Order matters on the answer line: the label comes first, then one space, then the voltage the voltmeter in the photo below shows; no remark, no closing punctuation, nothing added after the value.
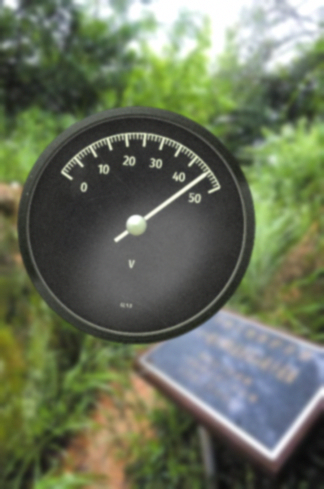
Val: 45 V
